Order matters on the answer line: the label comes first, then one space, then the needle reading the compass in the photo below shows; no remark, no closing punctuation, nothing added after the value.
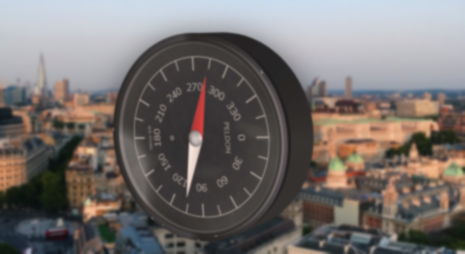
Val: 285 °
